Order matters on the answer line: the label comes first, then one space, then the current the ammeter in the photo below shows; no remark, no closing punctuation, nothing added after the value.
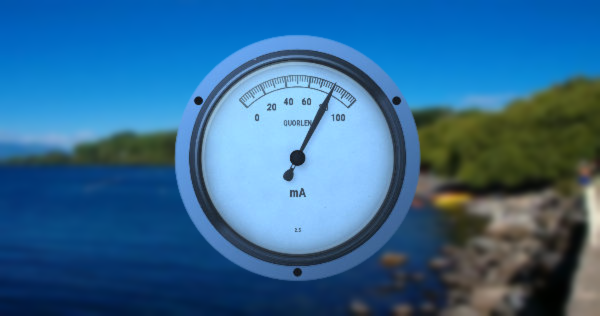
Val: 80 mA
